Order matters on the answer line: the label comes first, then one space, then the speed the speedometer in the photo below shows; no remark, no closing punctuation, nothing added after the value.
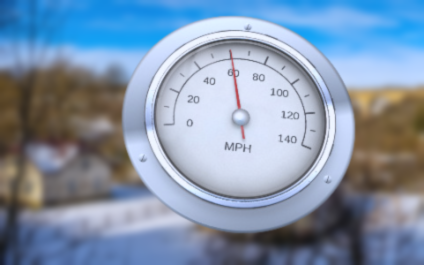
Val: 60 mph
